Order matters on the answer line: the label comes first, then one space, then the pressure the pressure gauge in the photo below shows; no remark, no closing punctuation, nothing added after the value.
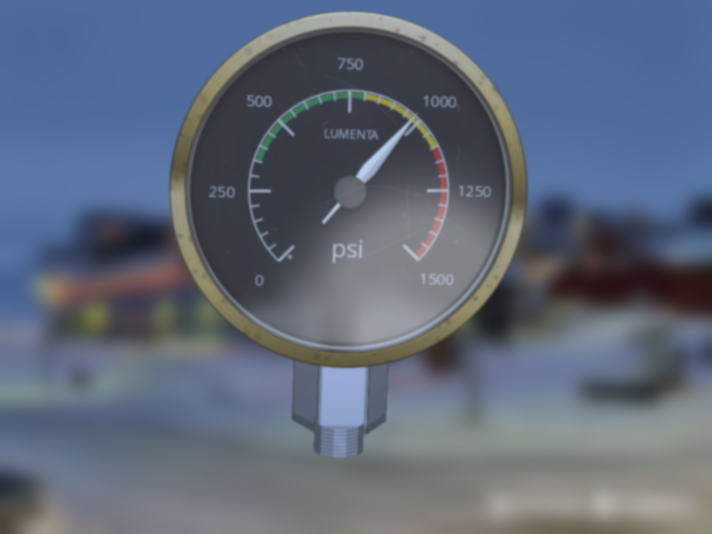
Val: 975 psi
